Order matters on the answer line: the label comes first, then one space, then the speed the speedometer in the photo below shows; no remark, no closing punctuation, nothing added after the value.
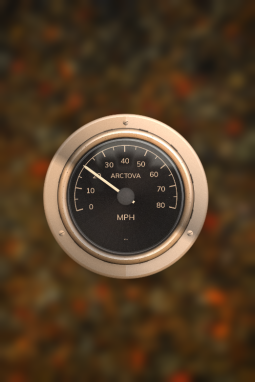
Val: 20 mph
